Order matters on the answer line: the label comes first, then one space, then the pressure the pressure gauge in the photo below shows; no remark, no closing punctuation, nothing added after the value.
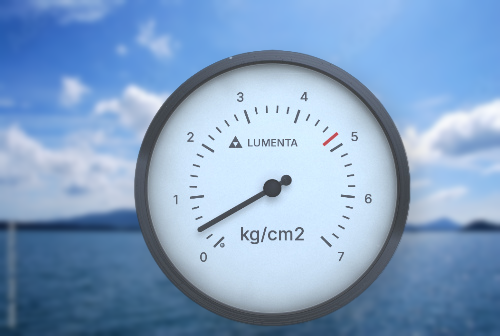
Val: 0.4 kg/cm²
